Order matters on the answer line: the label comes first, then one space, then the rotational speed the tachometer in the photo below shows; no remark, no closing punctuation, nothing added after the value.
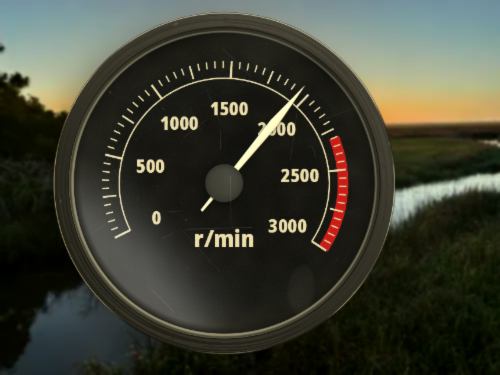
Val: 1950 rpm
